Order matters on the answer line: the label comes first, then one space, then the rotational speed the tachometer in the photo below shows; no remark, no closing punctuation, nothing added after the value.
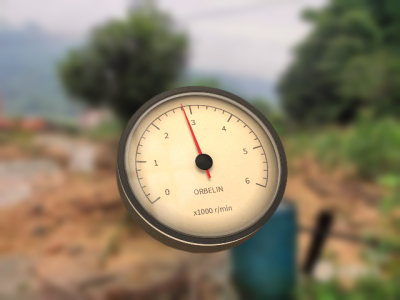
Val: 2800 rpm
